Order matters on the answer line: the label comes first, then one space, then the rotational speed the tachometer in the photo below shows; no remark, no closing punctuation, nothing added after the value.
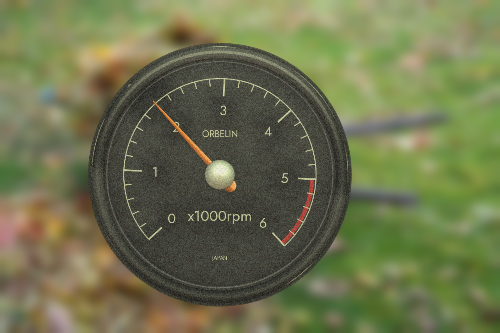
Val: 2000 rpm
